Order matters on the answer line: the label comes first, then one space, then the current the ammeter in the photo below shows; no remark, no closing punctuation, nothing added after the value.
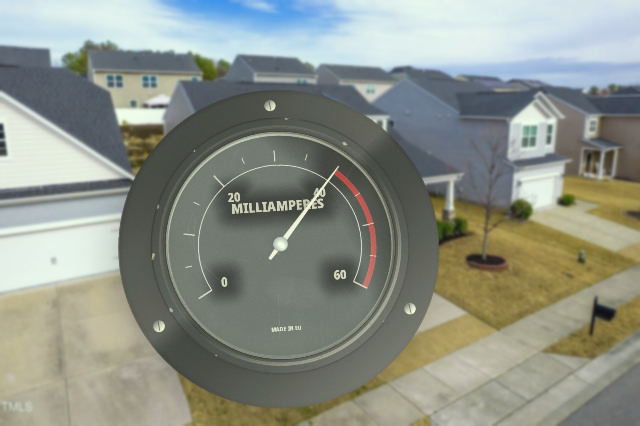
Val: 40 mA
